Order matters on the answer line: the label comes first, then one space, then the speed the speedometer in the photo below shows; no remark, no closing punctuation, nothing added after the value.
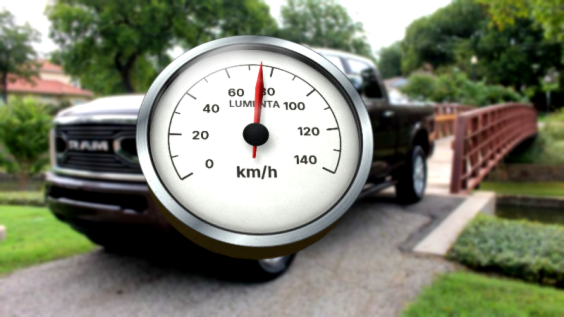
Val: 75 km/h
